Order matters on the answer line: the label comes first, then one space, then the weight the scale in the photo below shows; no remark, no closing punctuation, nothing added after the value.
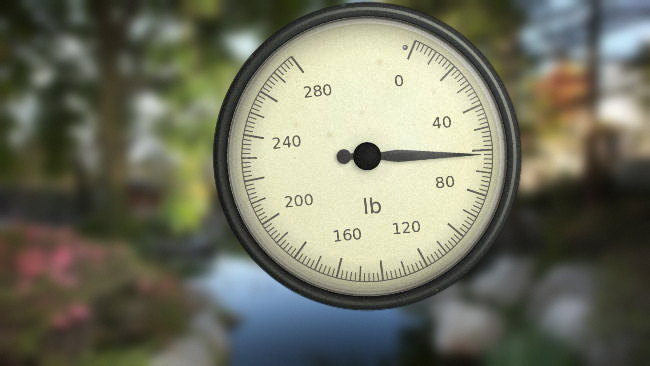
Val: 62 lb
